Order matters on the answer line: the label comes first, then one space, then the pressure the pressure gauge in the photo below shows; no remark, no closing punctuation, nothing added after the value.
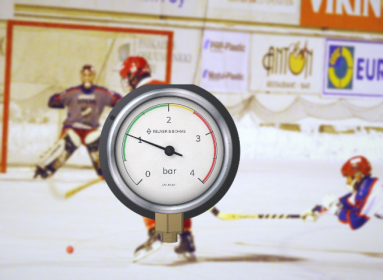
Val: 1 bar
